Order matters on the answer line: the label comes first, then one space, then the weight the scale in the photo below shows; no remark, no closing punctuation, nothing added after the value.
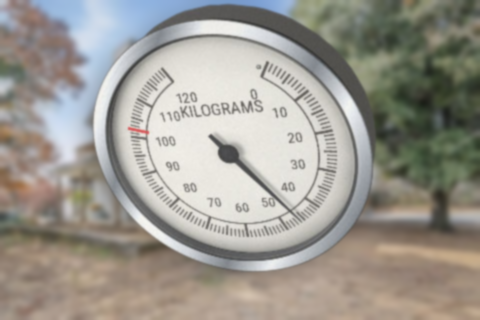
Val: 45 kg
